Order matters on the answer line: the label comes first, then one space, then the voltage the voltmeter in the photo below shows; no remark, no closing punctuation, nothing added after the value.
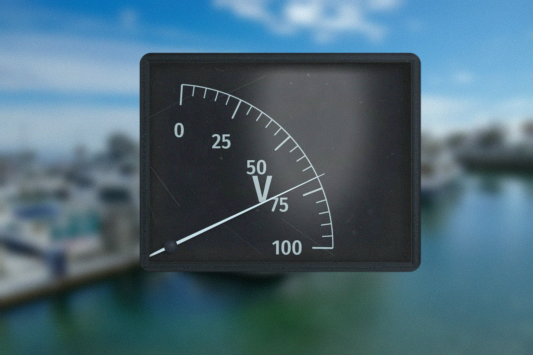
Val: 70 V
